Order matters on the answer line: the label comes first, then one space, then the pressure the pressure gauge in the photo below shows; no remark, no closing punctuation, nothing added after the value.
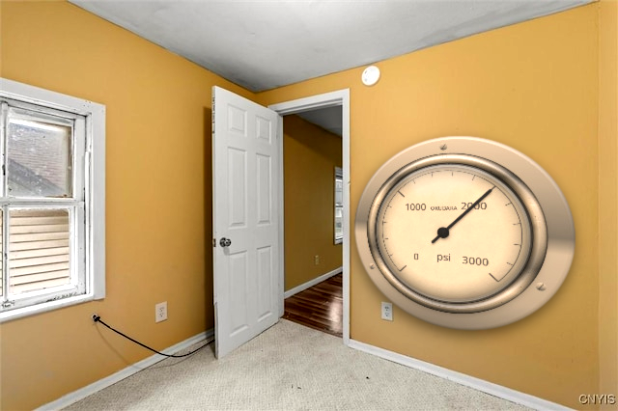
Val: 2000 psi
